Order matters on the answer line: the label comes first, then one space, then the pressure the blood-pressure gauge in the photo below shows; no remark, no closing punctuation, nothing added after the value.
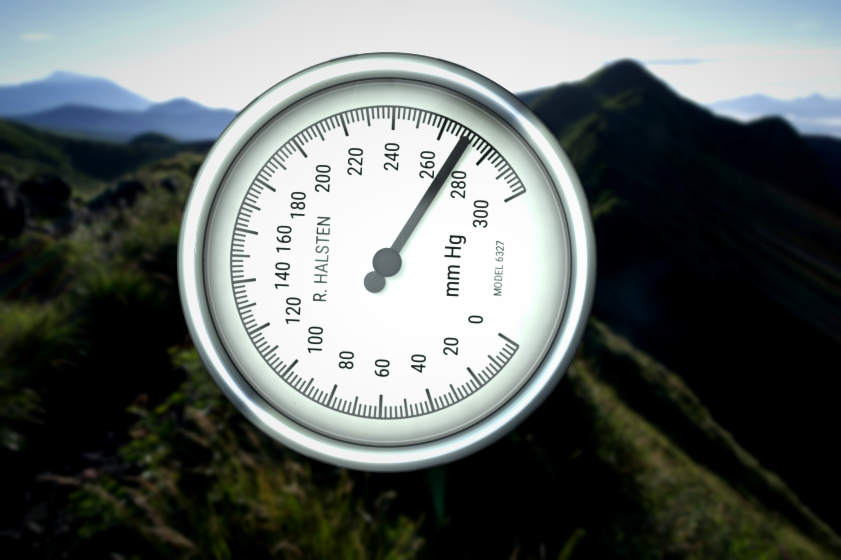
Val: 270 mmHg
